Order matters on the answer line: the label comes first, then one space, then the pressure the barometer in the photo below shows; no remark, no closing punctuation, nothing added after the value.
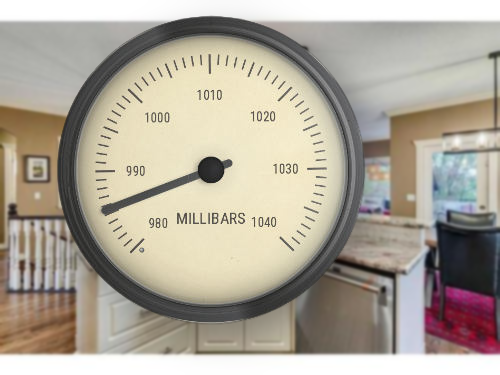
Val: 985.5 mbar
